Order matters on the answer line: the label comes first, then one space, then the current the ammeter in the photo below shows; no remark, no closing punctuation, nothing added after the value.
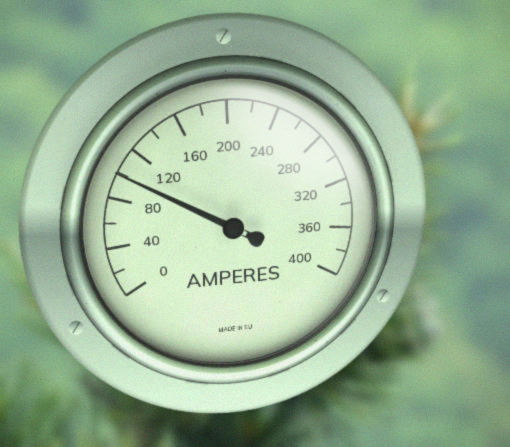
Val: 100 A
